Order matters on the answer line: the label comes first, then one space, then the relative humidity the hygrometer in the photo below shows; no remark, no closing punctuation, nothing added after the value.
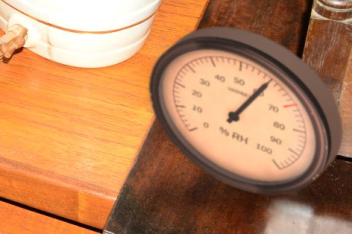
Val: 60 %
